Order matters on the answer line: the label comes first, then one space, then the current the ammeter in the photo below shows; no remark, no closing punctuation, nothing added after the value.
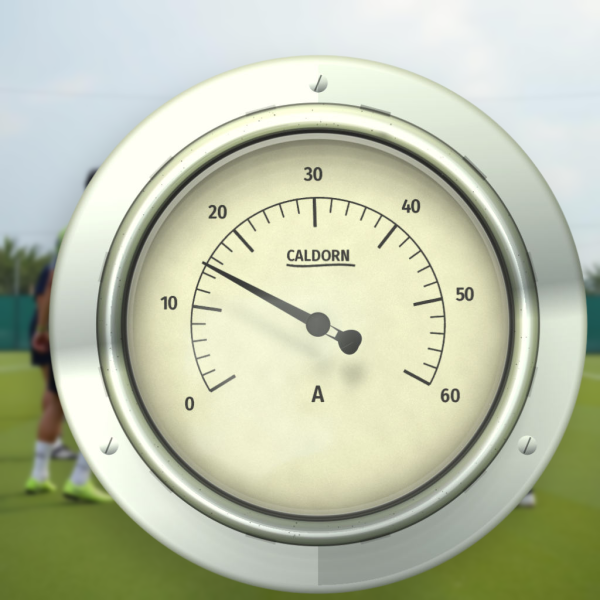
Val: 15 A
